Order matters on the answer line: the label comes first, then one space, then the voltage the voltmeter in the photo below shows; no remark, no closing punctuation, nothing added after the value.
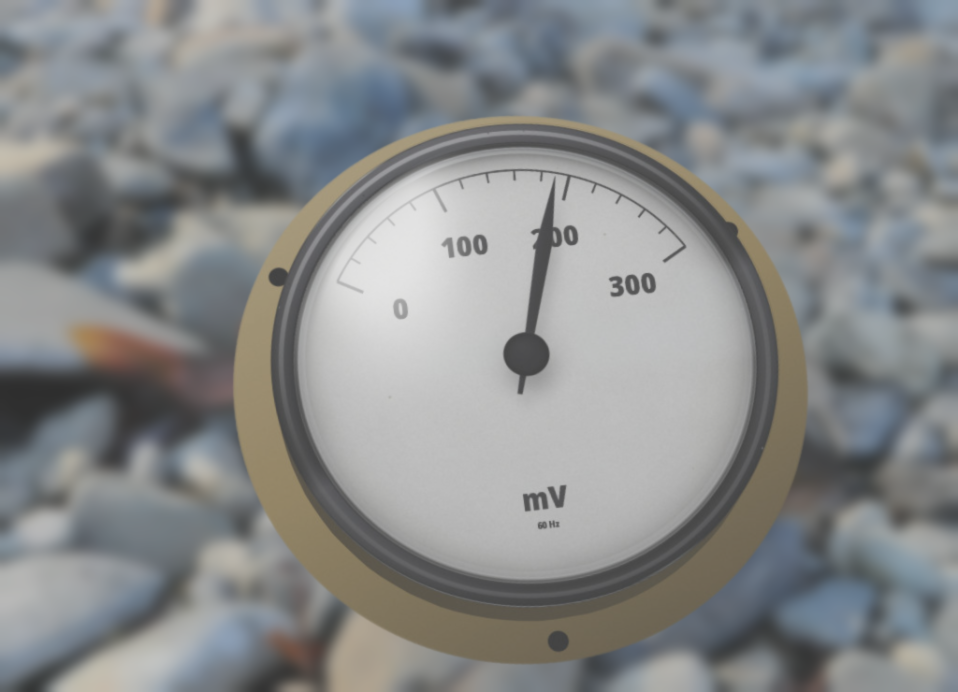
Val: 190 mV
